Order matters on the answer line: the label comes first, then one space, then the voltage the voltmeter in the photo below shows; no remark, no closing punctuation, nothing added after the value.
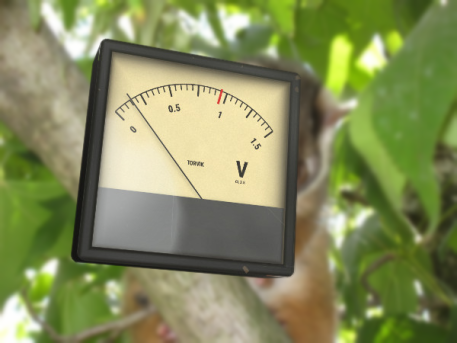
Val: 0.15 V
